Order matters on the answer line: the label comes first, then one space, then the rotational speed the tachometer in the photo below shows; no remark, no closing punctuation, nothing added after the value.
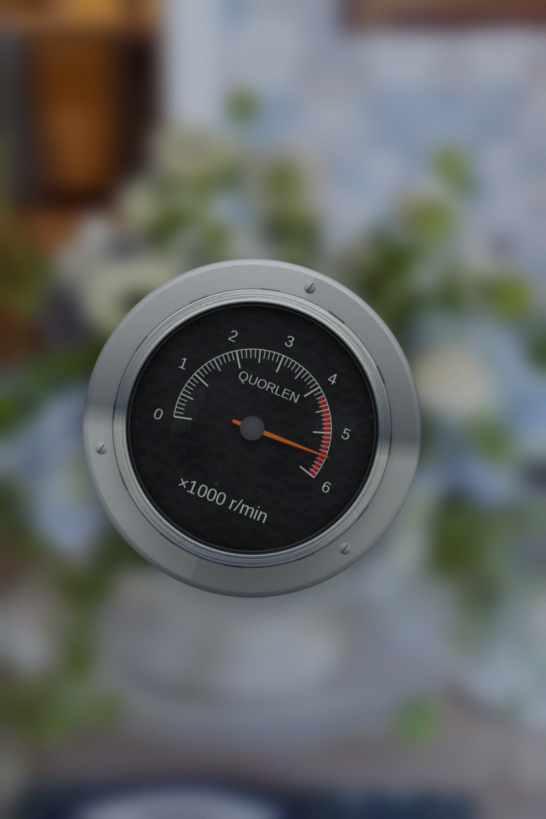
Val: 5500 rpm
